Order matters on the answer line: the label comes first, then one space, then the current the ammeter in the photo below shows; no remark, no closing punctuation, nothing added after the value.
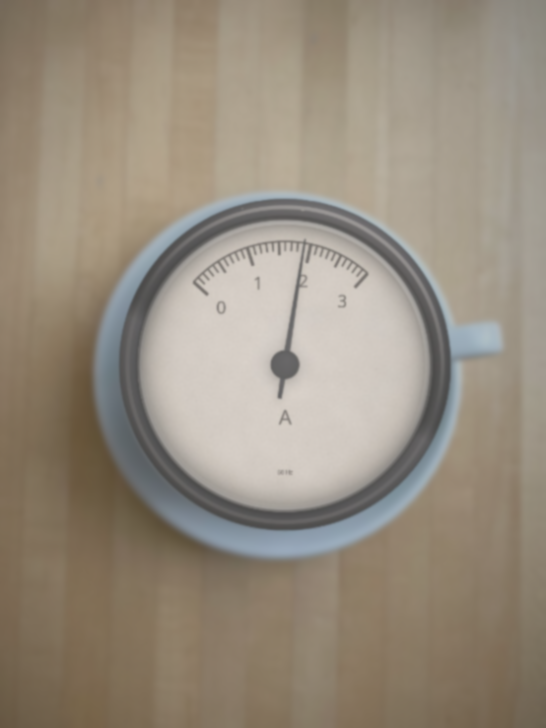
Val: 1.9 A
